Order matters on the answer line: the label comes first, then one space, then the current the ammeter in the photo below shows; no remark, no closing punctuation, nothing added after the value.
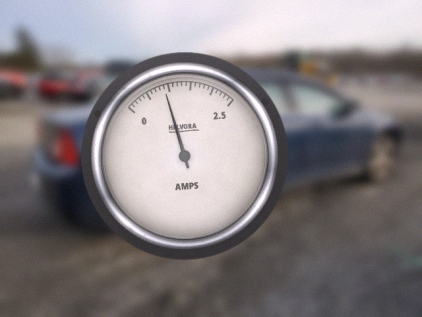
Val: 0.9 A
